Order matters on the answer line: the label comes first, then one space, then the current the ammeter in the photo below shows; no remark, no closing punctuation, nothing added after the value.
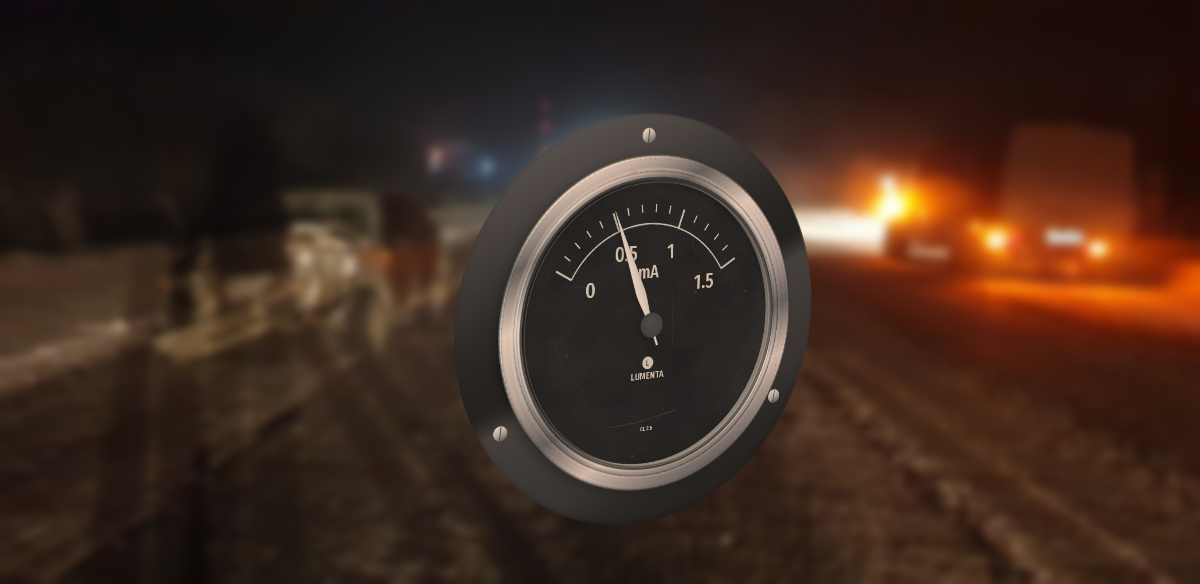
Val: 0.5 mA
